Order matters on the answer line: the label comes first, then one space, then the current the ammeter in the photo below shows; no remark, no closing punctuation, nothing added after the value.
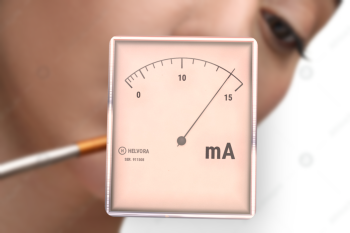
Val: 14 mA
